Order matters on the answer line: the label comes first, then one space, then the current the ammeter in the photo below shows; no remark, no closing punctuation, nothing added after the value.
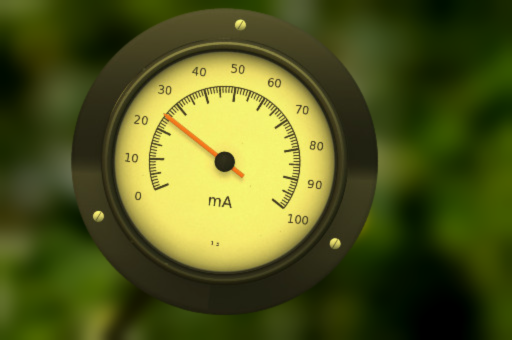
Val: 25 mA
